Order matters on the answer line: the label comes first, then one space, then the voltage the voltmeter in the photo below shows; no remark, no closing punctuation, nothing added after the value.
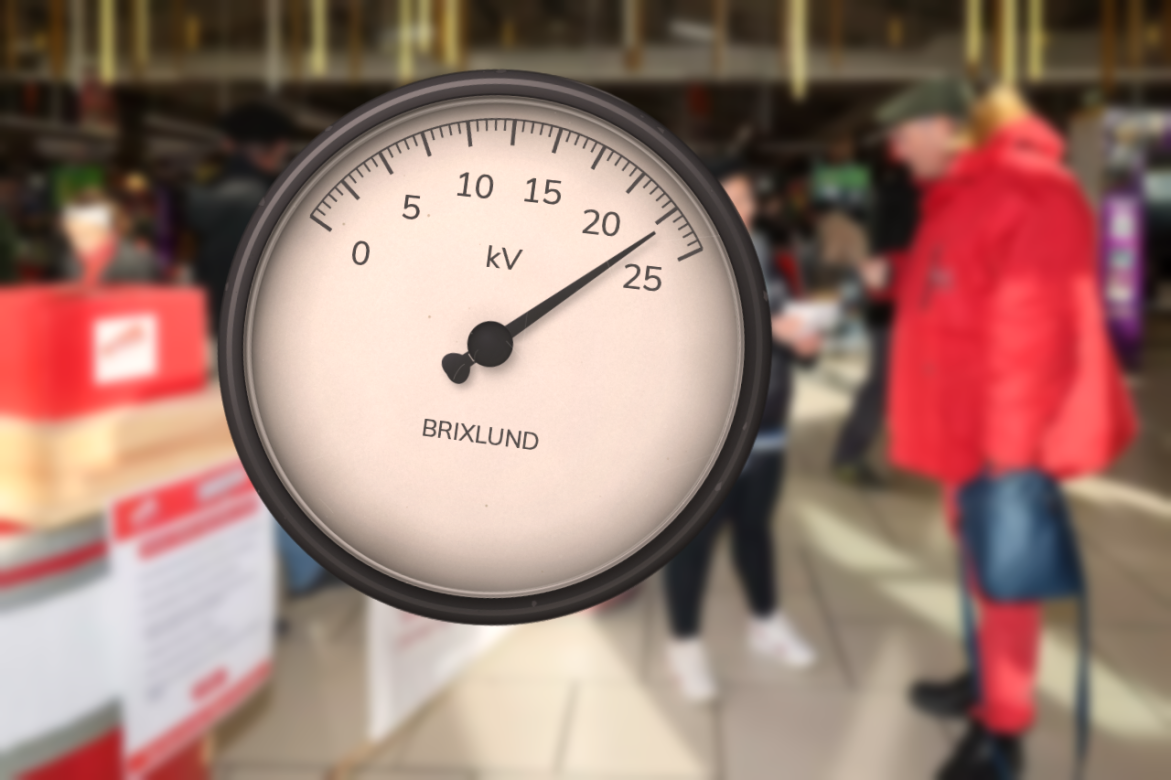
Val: 23 kV
